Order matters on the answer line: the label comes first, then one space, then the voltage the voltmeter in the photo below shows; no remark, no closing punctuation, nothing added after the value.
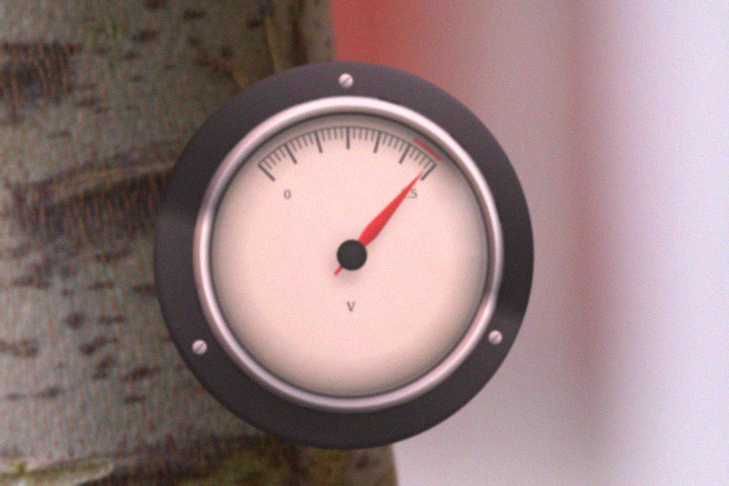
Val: 1.45 V
